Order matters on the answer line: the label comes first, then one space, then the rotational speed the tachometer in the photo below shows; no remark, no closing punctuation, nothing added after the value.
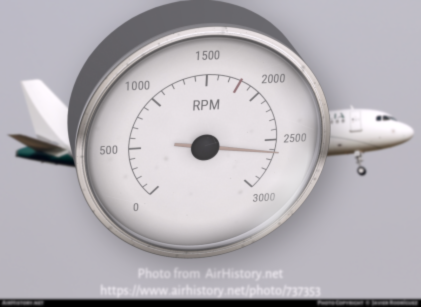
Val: 2600 rpm
